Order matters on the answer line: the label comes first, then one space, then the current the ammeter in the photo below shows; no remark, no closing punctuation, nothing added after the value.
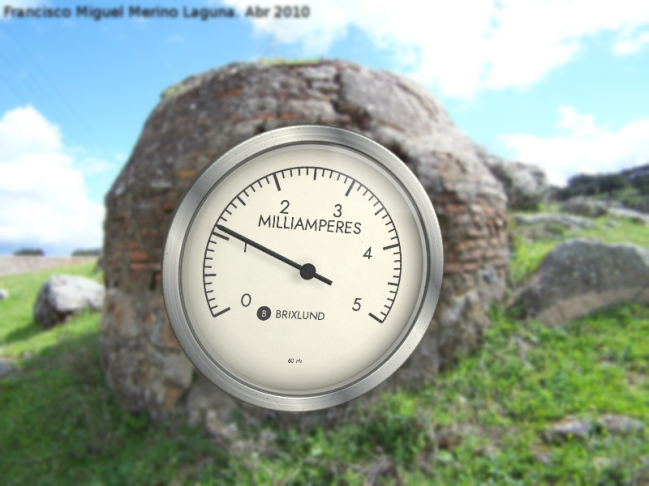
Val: 1.1 mA
